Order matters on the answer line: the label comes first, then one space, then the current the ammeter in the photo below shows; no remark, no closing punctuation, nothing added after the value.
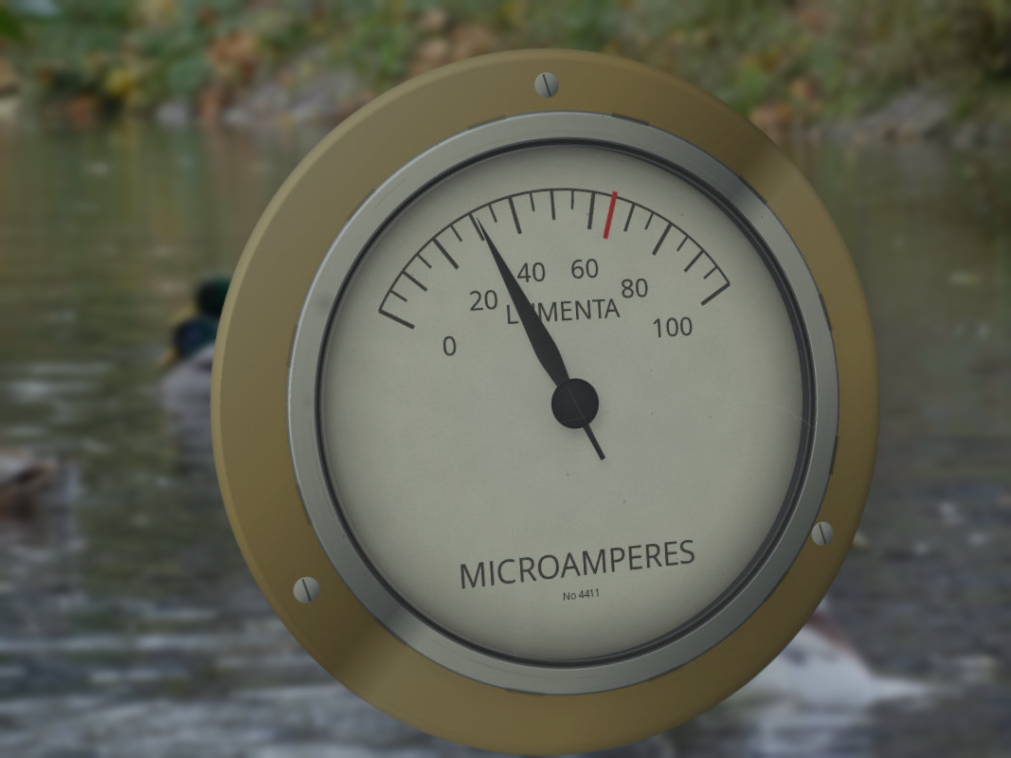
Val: 30 µA
